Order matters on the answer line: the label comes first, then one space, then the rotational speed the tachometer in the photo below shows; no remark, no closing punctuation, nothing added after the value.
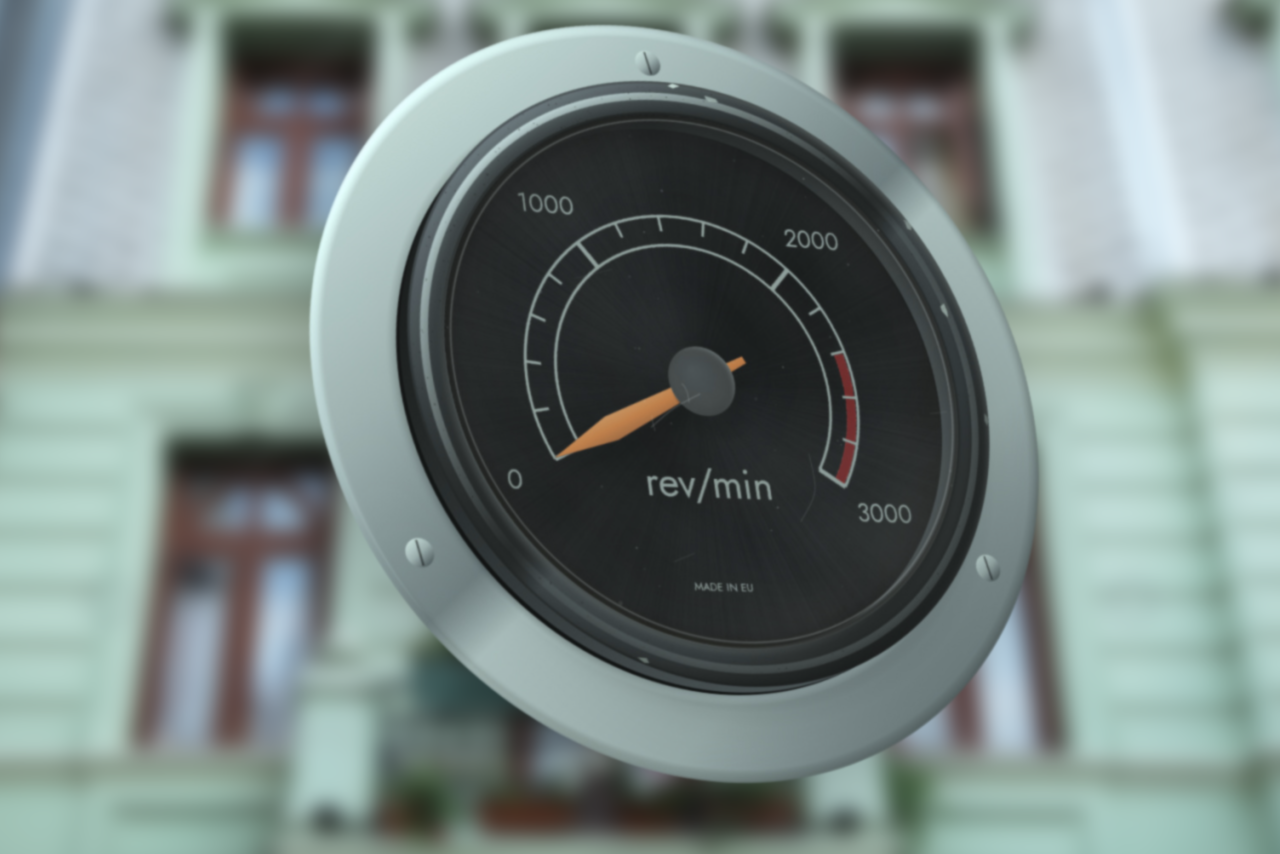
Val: 0 rpm
